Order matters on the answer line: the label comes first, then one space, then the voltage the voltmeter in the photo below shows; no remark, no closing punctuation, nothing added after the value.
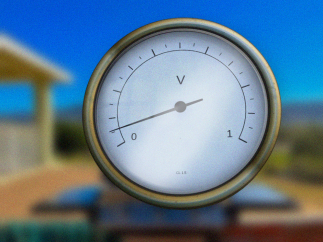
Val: 0.05 V
